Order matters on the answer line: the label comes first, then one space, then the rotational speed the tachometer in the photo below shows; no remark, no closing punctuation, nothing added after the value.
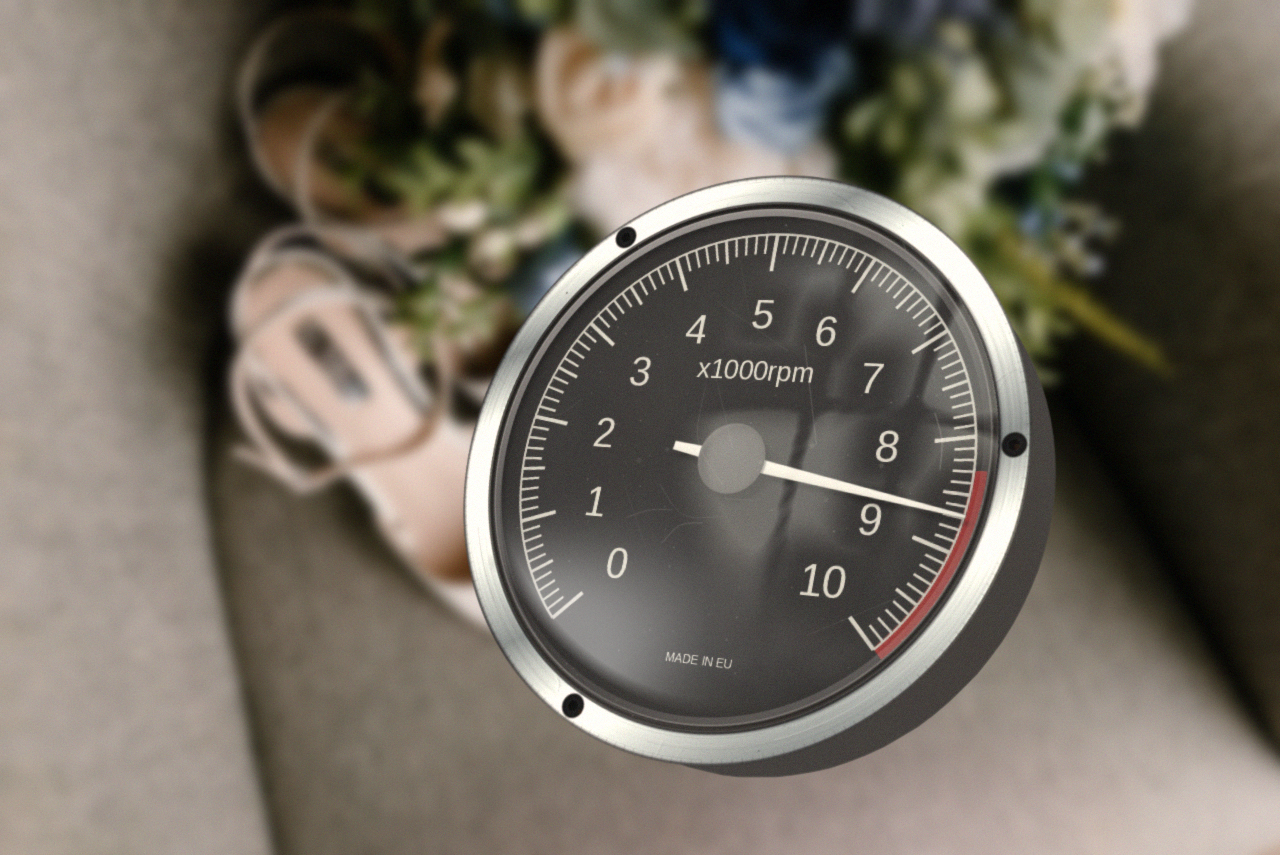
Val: 8700 rpm
